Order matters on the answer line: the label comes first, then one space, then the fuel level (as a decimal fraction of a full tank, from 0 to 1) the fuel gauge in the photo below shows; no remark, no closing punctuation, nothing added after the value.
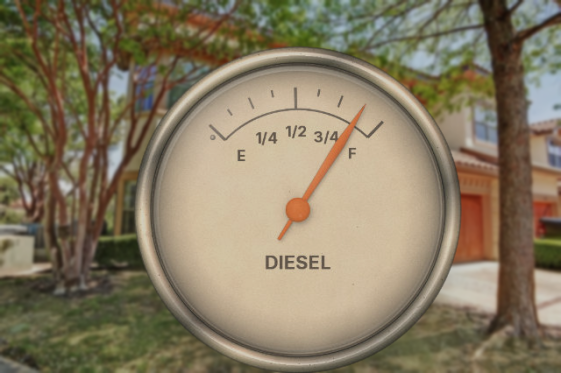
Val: 0.875
